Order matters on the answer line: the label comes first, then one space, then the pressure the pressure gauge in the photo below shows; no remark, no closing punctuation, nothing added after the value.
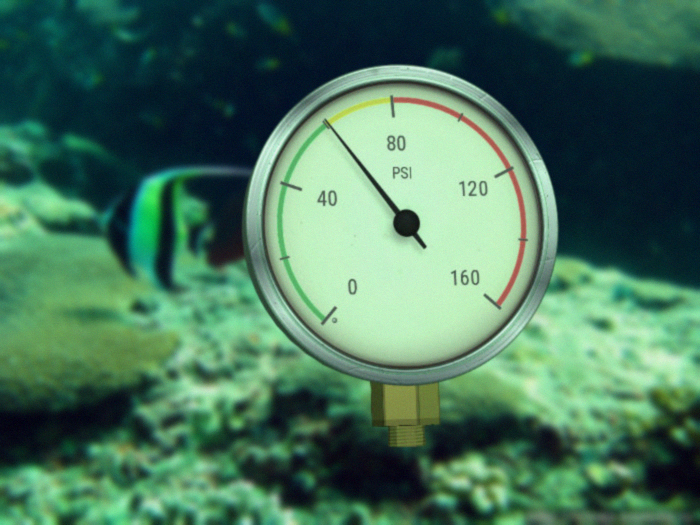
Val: 60 psi
